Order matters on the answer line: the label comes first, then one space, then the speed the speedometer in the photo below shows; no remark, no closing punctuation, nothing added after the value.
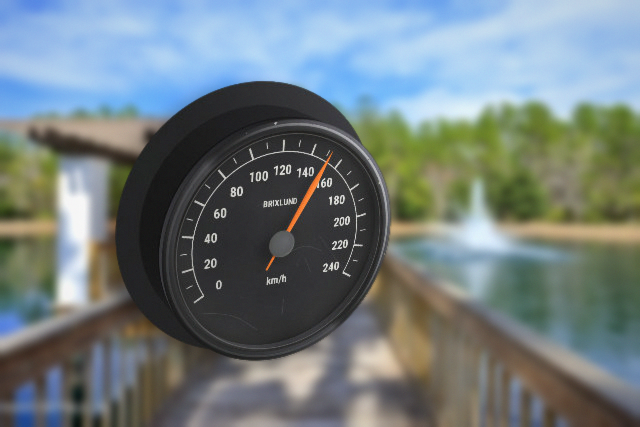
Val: 150 km/h
